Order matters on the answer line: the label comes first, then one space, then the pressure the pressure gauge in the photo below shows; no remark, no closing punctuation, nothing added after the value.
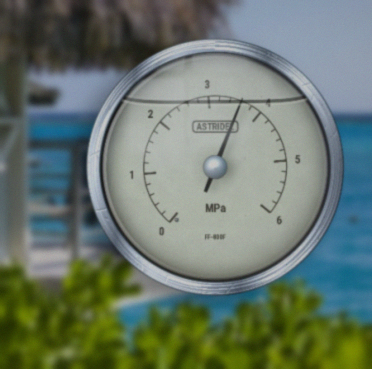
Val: 3.6 MPa
